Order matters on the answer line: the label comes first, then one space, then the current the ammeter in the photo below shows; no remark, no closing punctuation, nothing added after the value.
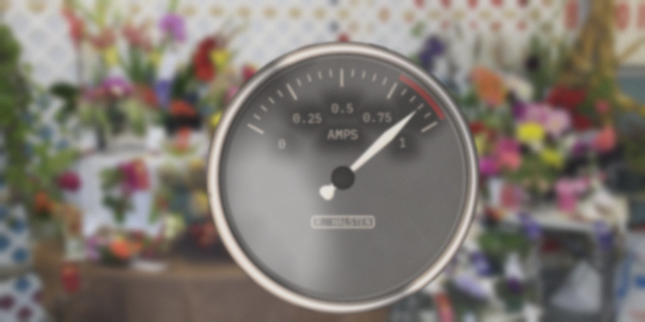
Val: 0.9 A
